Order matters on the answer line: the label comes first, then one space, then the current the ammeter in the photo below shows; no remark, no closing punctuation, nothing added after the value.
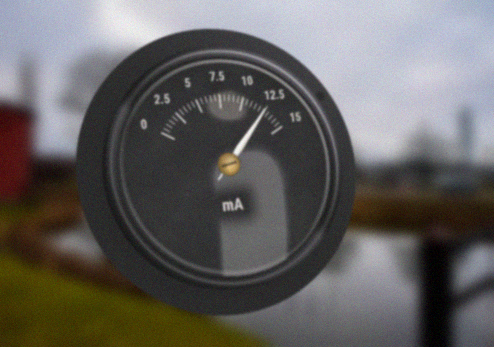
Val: 12.5 mA
